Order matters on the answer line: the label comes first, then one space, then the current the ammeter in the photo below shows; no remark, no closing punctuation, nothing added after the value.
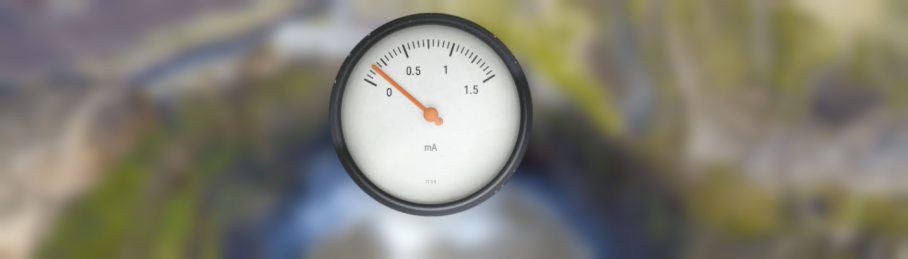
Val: 0.15 mA
